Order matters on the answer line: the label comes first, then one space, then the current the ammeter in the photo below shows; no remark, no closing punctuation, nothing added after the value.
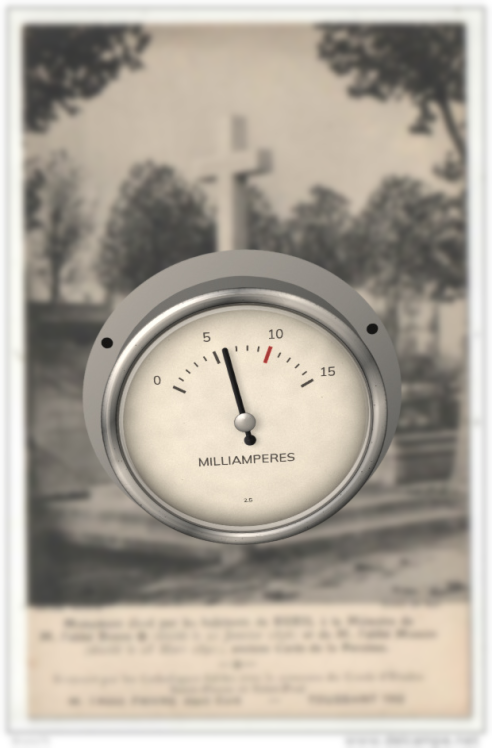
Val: 6 mA
